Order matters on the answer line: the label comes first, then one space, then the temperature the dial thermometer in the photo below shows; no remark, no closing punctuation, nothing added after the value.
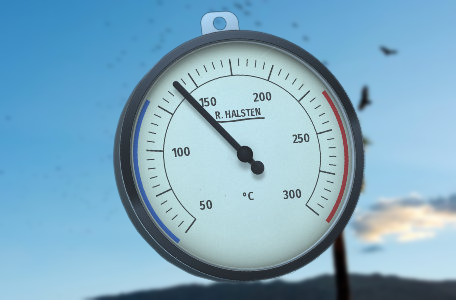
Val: 140 °C
